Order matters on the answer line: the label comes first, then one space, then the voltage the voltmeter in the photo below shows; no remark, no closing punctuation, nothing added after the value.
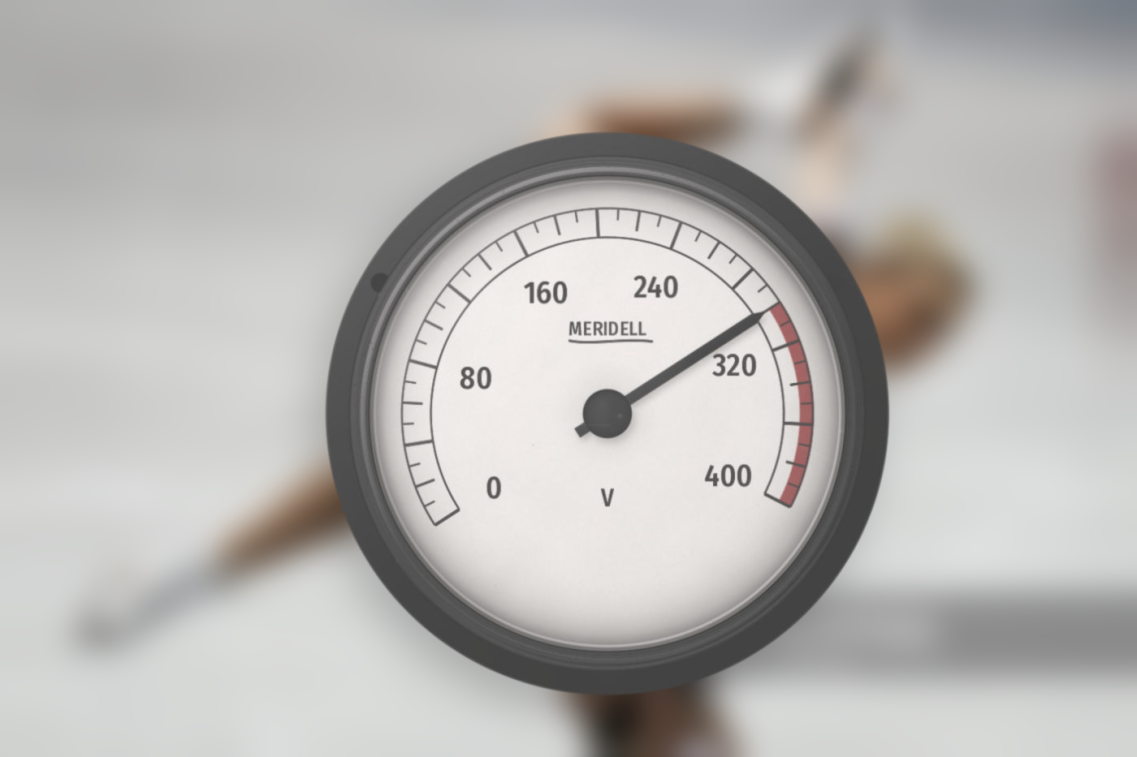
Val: 300 V
